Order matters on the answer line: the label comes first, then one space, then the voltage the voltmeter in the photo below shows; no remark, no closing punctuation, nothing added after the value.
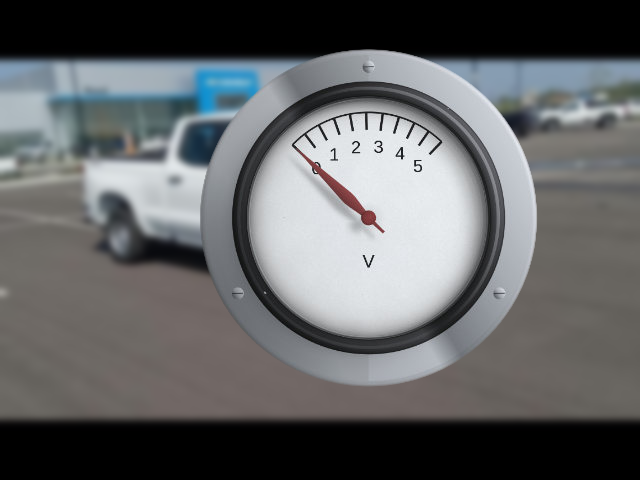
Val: 0 V
